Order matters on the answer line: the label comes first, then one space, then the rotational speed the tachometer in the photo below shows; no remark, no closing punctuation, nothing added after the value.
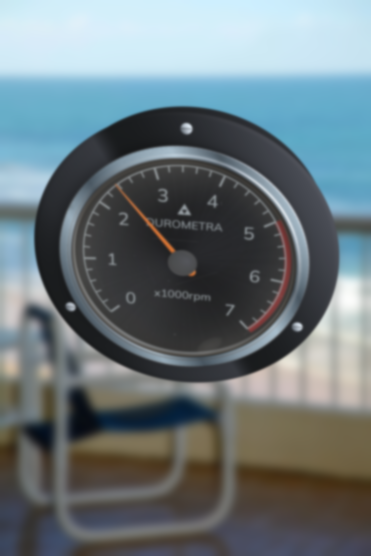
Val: 2400 rpm
